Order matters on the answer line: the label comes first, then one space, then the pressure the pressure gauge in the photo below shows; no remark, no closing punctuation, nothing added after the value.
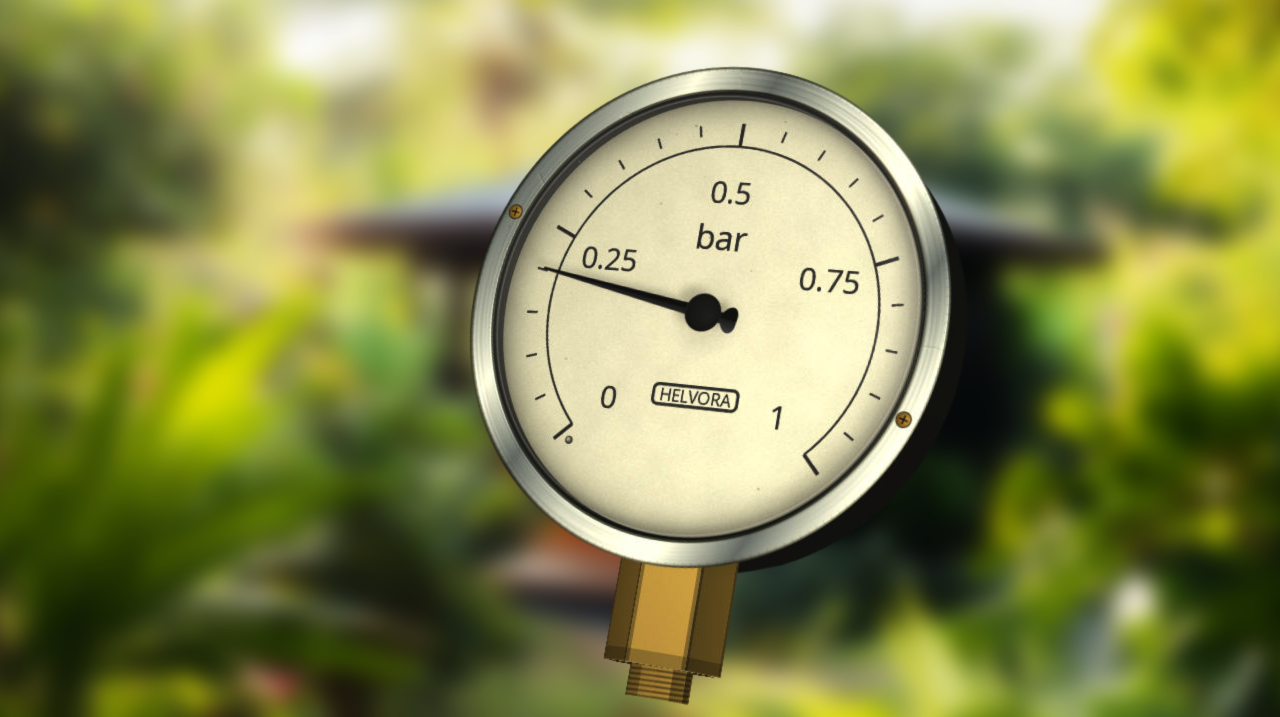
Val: 0.2 bar
